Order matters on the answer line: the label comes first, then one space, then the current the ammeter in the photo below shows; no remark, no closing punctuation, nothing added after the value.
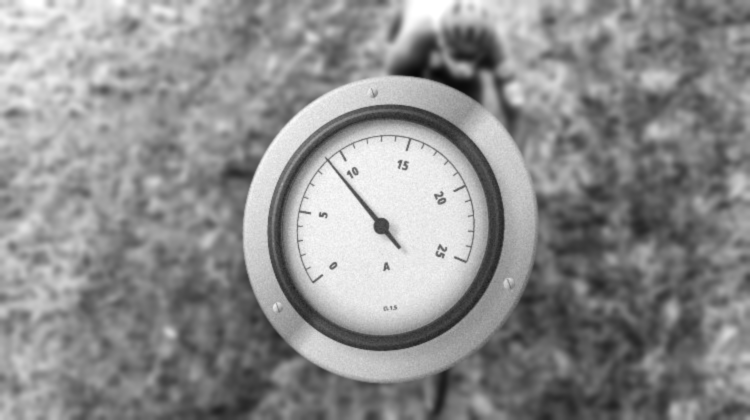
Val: 9 A
